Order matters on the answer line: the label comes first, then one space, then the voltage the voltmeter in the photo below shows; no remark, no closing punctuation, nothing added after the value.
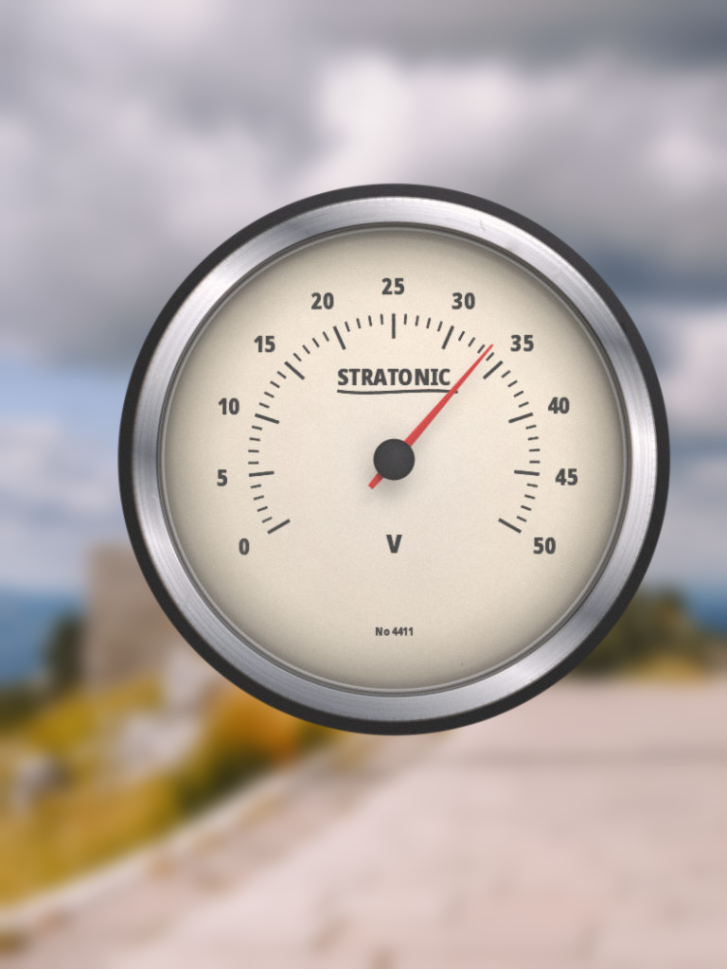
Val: 33.5 V
